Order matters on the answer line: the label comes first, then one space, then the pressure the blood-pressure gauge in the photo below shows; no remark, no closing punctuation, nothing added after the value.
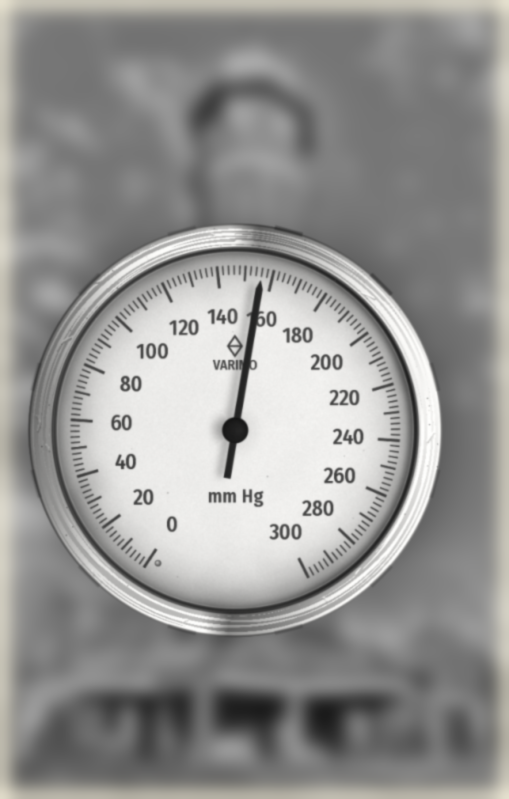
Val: 156 mmHg
